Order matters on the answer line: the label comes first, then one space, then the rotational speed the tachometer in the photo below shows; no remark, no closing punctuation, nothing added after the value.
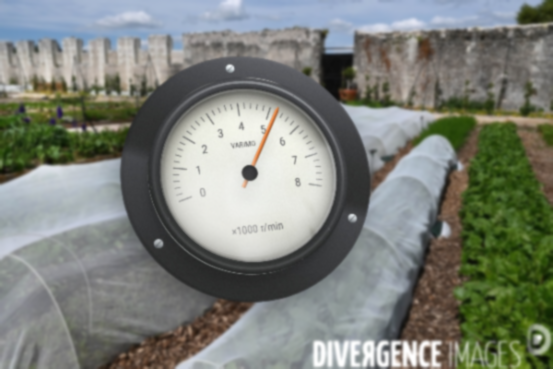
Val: 5200 rpm
